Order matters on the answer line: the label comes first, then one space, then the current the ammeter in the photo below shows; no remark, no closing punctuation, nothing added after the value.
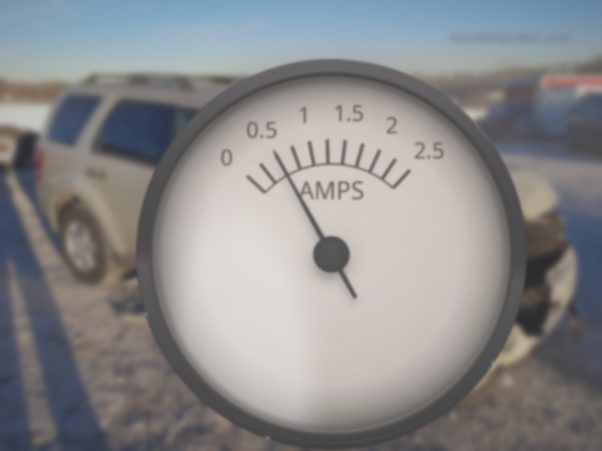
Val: 0.5 A
